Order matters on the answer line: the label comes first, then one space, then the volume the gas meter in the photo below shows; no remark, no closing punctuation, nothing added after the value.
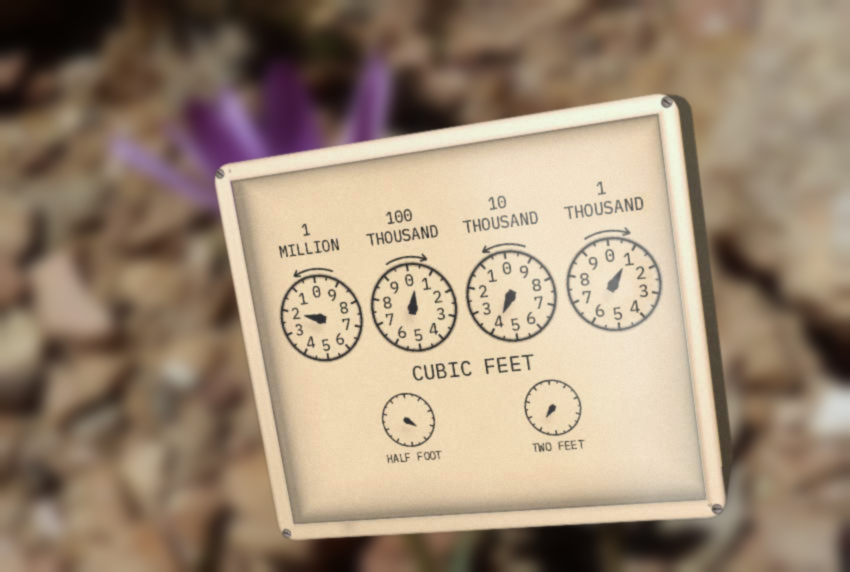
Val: 204100 ft³
